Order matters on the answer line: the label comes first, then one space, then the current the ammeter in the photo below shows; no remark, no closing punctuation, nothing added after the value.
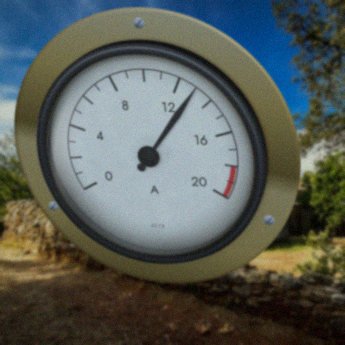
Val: 13 A
